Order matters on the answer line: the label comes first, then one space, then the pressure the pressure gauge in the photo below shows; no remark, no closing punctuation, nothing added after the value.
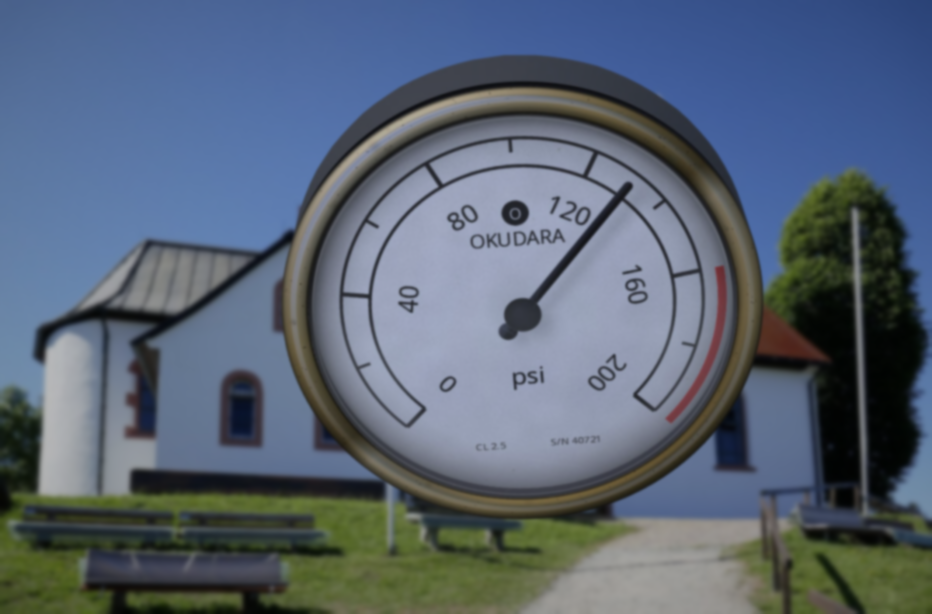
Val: 130 psi
